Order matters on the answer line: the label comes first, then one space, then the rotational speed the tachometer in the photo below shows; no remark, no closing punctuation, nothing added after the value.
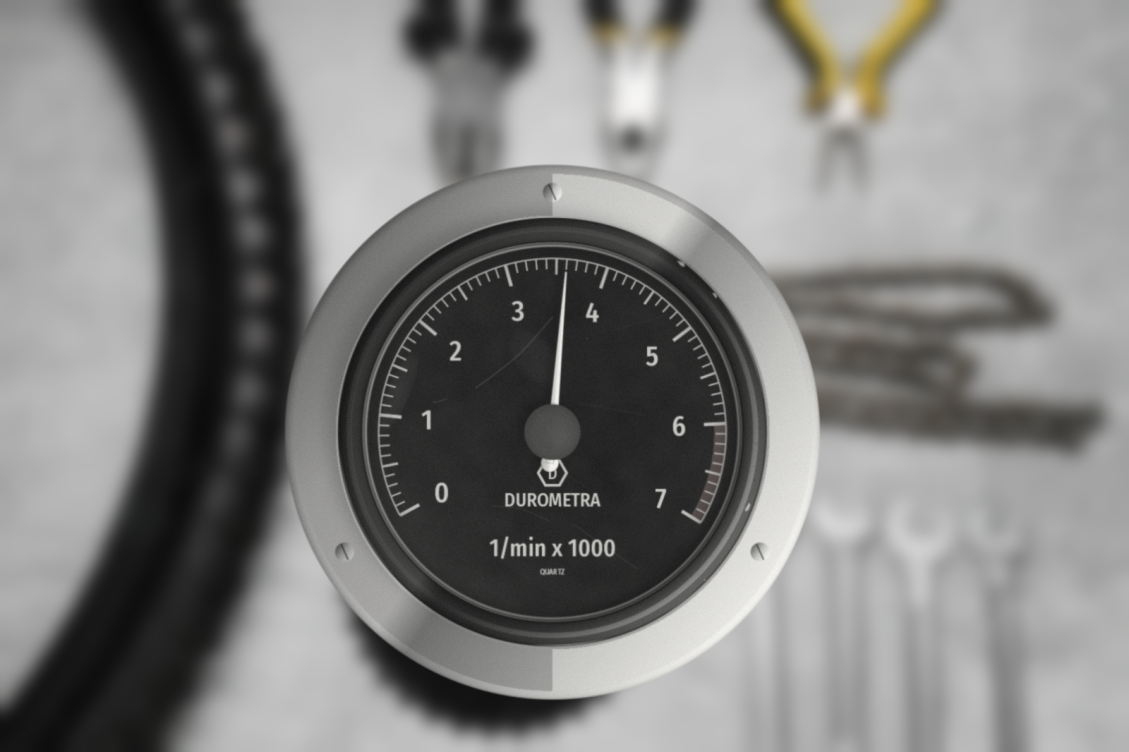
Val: 3600 rpm
